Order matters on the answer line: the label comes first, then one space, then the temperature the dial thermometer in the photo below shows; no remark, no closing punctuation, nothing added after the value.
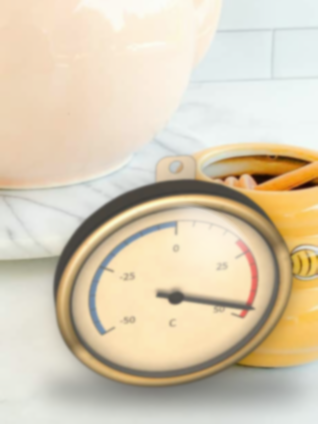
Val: 45 °C
